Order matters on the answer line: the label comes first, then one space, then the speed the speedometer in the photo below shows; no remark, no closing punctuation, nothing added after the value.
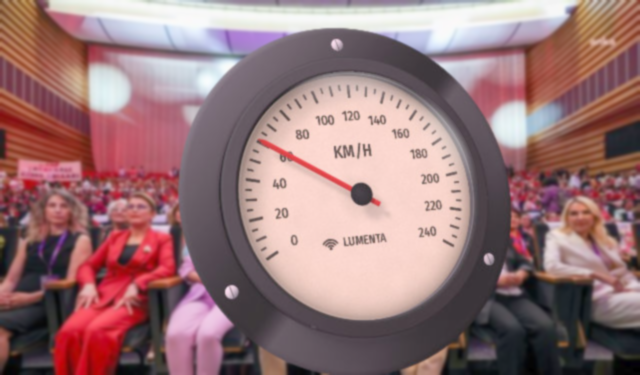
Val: 60 km/h
